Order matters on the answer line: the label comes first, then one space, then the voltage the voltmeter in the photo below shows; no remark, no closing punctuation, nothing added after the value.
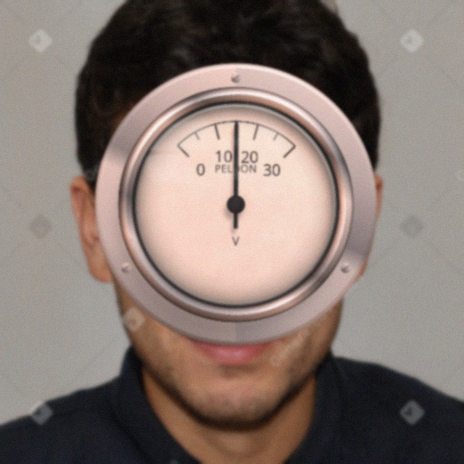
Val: 15 V
